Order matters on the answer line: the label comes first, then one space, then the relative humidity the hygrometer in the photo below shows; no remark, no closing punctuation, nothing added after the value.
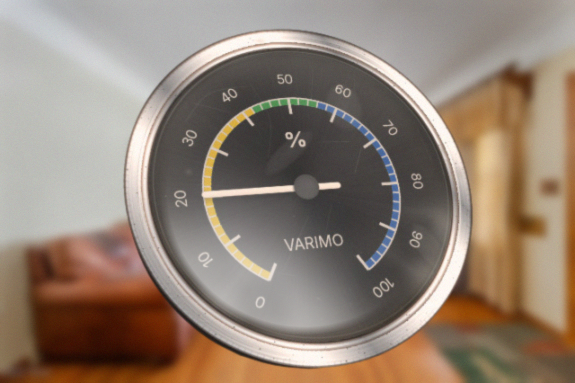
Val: 20 %
